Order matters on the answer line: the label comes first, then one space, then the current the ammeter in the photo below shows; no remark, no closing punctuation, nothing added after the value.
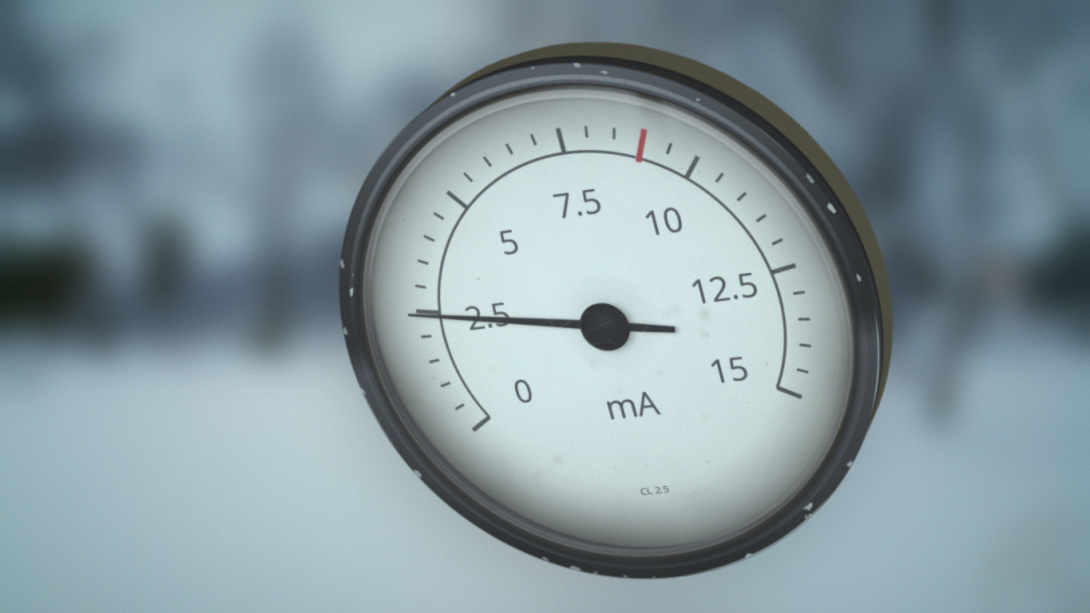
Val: 2.5 mA
